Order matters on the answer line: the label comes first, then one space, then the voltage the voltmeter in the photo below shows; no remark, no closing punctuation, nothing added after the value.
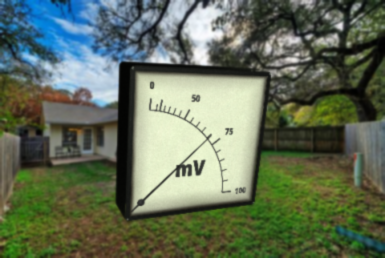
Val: 70 mV
